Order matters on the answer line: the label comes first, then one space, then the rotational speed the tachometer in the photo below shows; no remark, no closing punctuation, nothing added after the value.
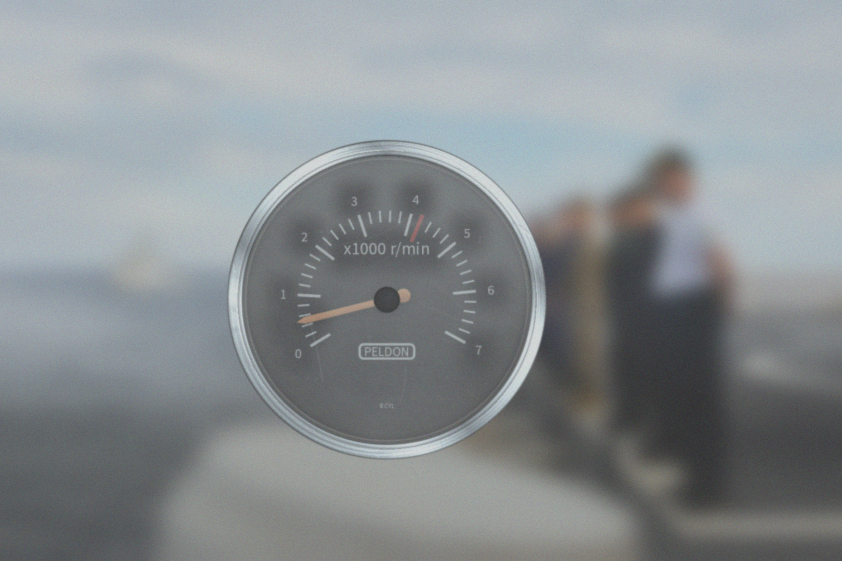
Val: 500 rpm
